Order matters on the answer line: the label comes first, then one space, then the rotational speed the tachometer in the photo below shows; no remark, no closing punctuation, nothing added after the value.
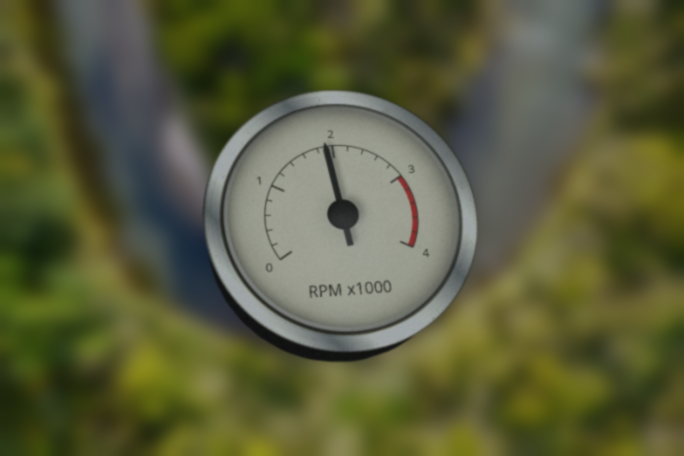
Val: 1900 rpm
